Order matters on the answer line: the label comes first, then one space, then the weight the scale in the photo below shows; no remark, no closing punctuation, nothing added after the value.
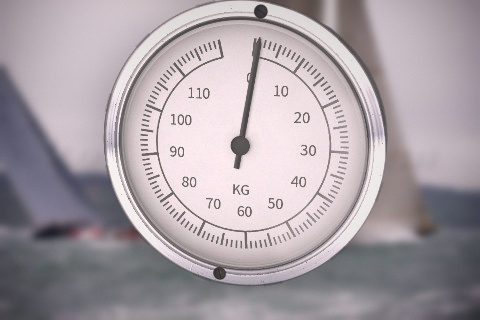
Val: 1 kg
